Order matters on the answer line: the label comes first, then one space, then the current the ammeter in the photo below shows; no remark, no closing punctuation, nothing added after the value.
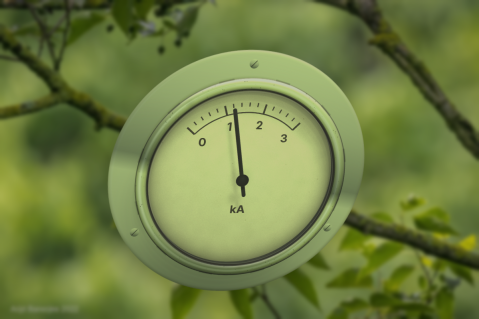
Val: 1.2 kA
